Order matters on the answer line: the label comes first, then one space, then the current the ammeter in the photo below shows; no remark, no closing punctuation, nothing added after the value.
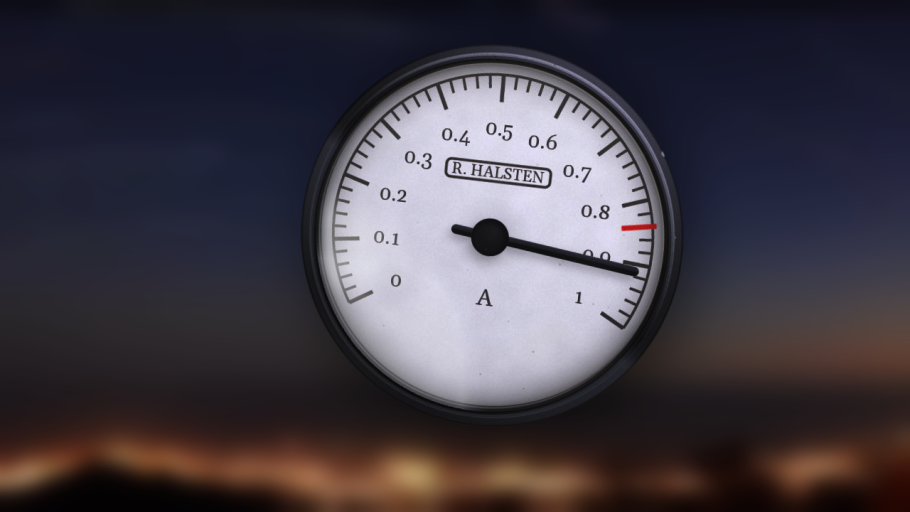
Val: 0.91 A
